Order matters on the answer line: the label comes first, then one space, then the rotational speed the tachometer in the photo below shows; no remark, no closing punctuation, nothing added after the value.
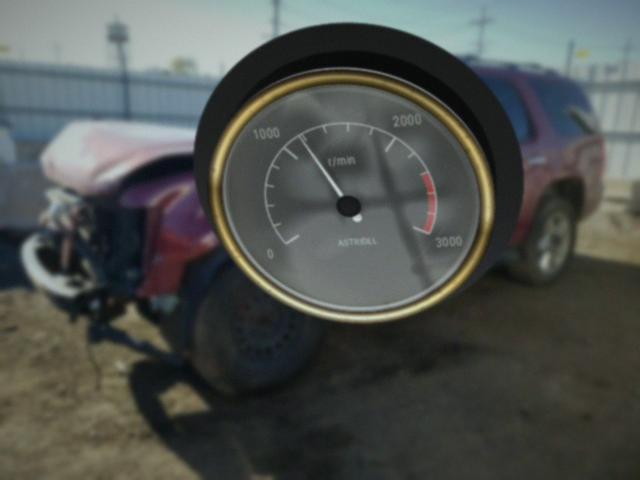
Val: 1200 rpm
